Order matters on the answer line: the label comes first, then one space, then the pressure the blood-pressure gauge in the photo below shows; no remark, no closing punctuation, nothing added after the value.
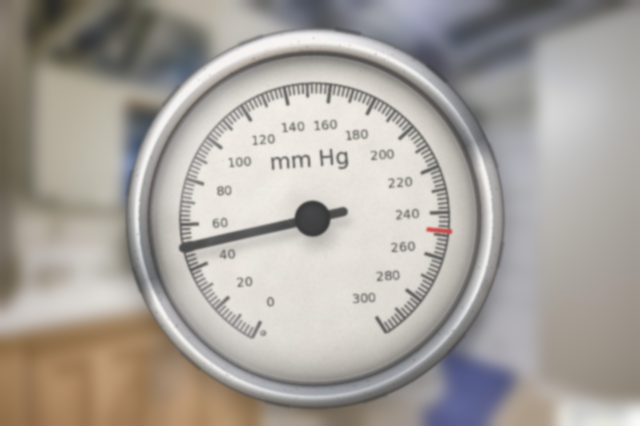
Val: 50 mmHg
